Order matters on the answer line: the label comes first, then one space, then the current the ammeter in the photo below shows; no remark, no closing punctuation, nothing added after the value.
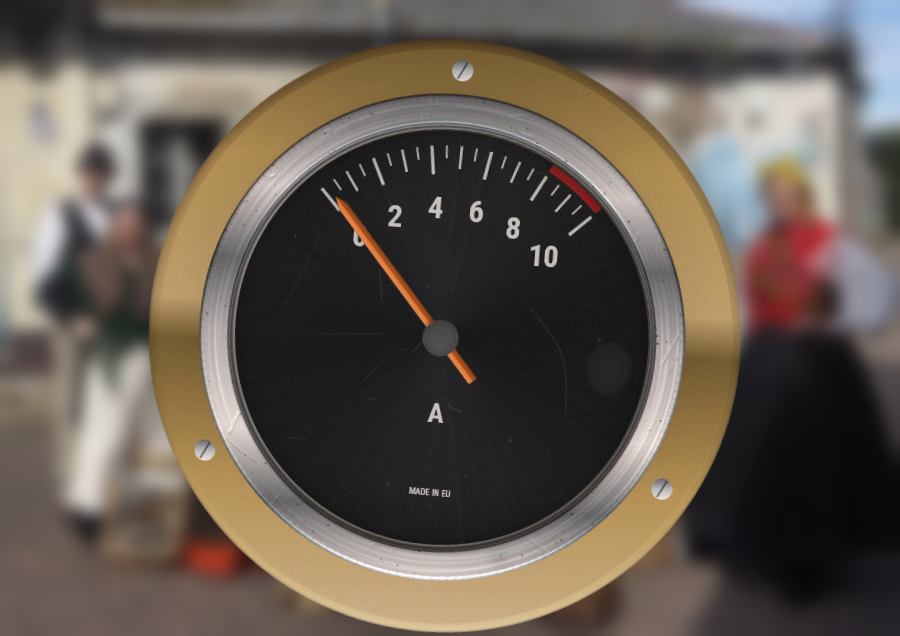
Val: 0.25 A
